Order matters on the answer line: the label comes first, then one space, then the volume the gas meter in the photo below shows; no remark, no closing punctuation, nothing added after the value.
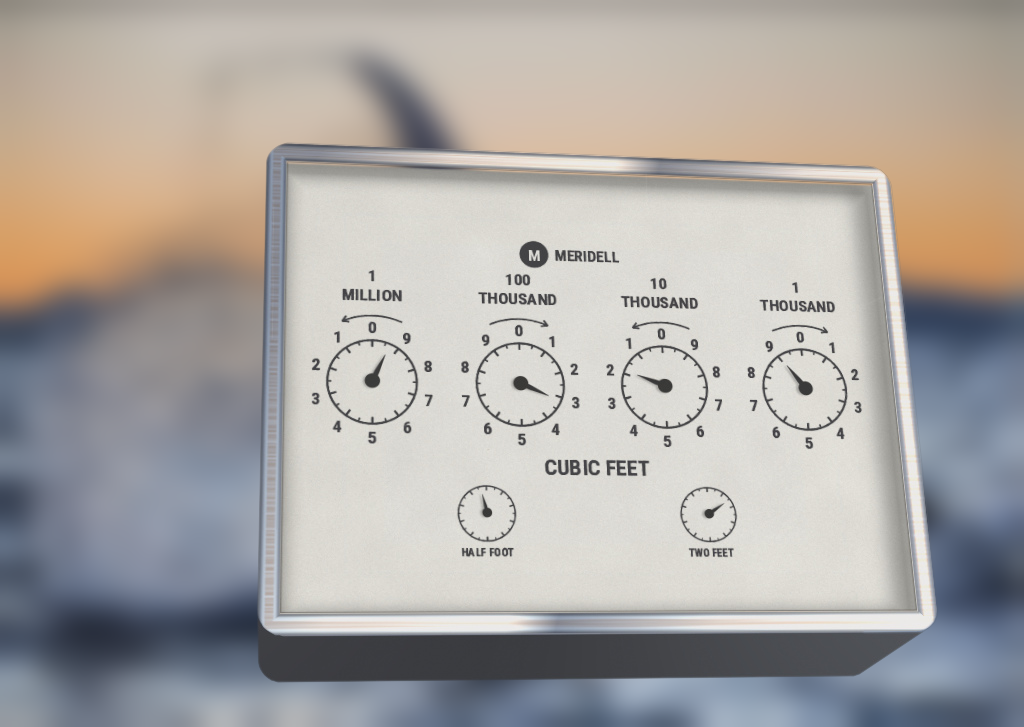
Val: 931900 ft³
